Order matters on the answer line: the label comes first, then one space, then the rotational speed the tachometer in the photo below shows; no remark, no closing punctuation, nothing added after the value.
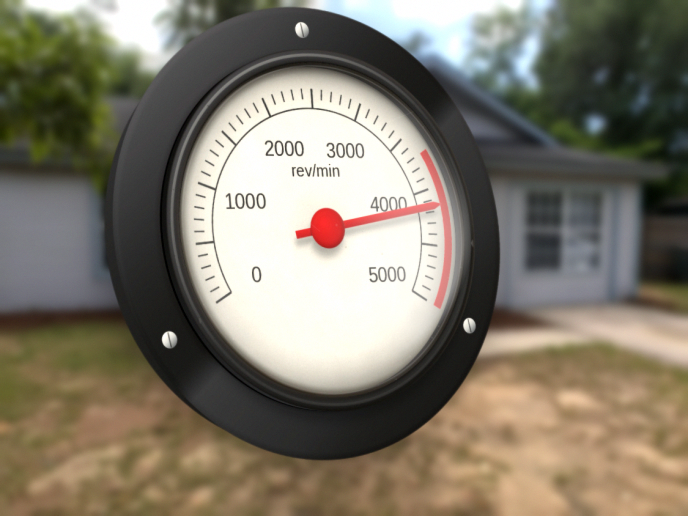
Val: 4150 rpm
